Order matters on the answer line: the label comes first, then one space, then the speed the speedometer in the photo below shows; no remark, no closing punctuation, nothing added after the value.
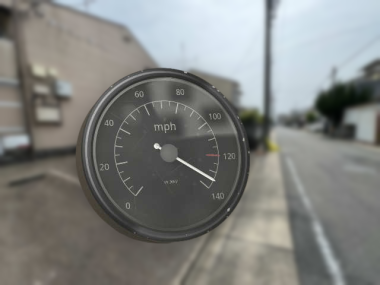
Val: 135 mph
